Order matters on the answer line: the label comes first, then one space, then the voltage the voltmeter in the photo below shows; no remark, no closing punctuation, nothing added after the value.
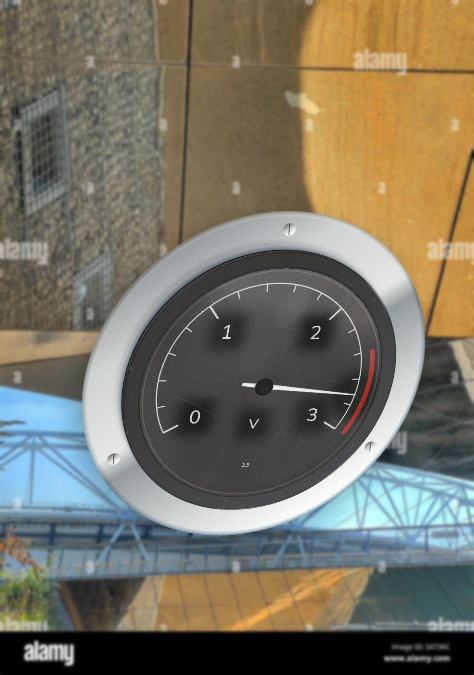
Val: 2.7 V
